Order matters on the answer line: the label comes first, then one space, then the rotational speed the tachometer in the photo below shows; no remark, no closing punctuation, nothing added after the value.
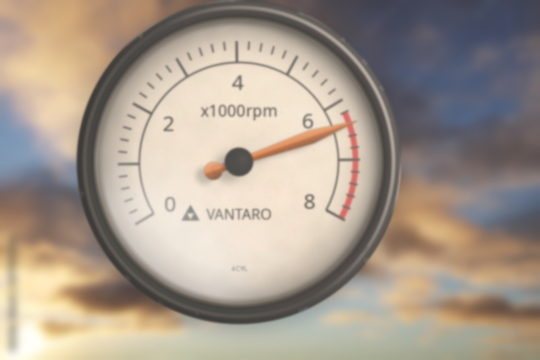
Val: 6400 rpm
